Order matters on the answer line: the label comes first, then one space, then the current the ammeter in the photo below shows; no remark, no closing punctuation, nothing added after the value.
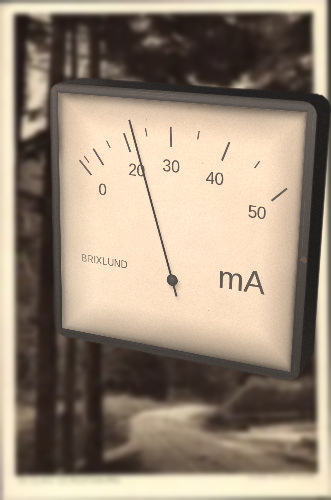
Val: 22.5 mA
